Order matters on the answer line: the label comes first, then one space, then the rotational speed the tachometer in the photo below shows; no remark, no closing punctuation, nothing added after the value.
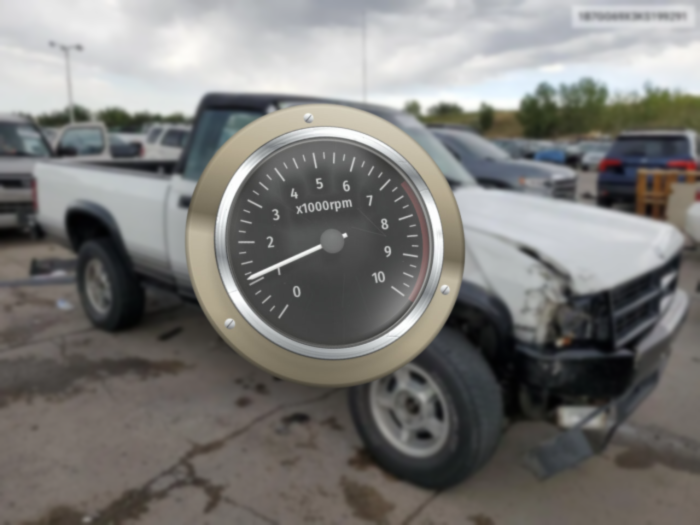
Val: 1125 rpm
